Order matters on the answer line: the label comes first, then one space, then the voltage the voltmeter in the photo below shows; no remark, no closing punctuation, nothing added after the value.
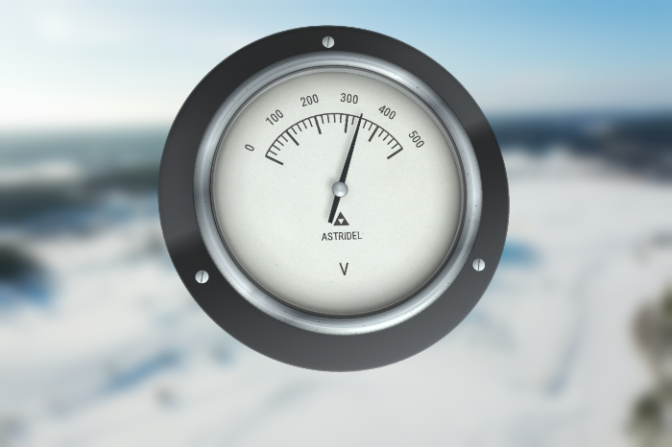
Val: 340 V
